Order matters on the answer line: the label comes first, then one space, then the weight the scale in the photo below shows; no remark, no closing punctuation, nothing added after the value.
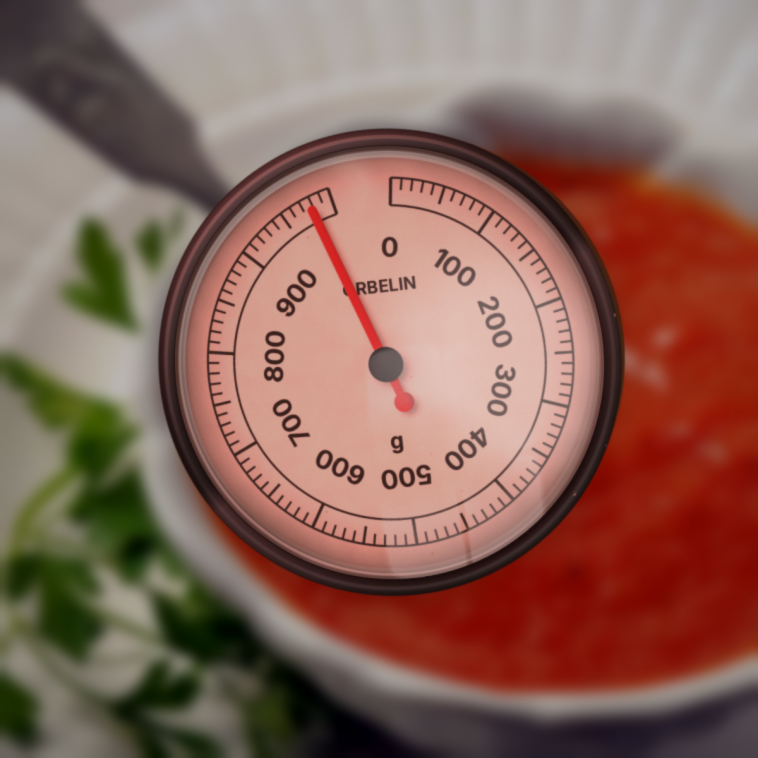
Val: 980 g
